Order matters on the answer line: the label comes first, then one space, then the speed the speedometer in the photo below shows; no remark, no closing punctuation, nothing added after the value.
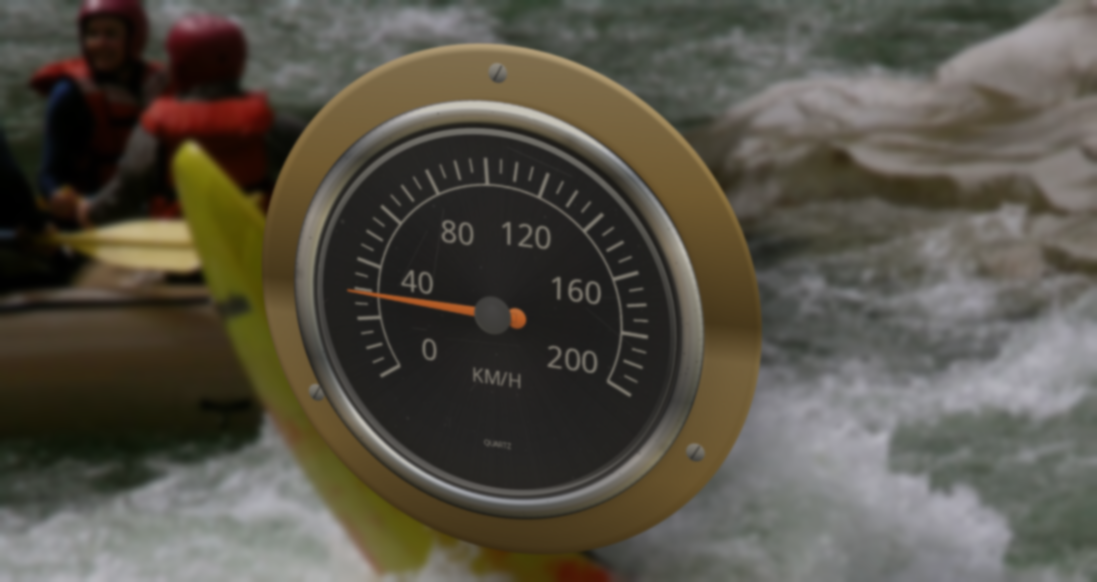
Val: 30 km/h
